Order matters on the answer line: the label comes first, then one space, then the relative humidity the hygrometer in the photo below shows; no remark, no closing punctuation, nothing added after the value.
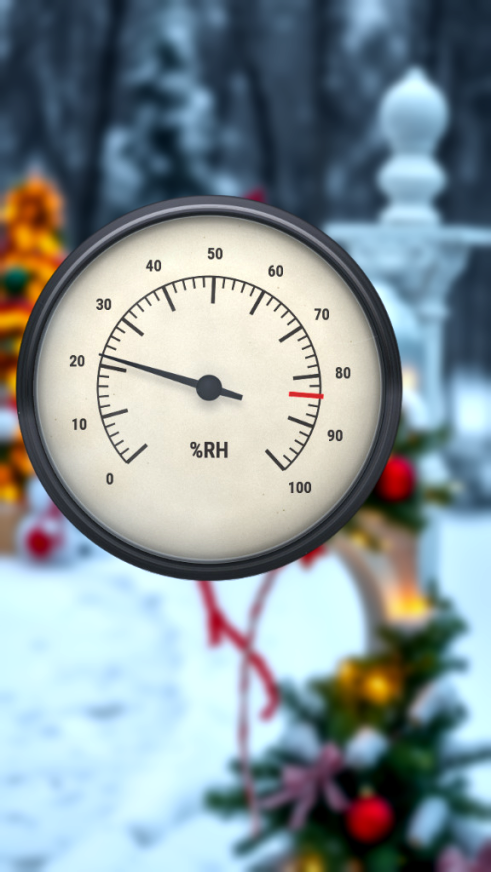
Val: 22 %
